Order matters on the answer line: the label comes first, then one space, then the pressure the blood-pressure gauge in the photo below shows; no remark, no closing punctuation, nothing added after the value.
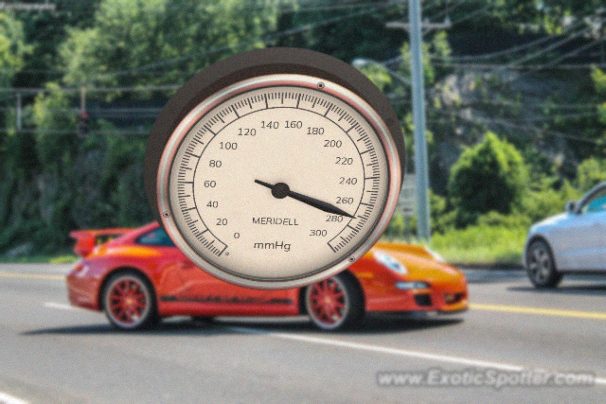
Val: 270 mmHg
